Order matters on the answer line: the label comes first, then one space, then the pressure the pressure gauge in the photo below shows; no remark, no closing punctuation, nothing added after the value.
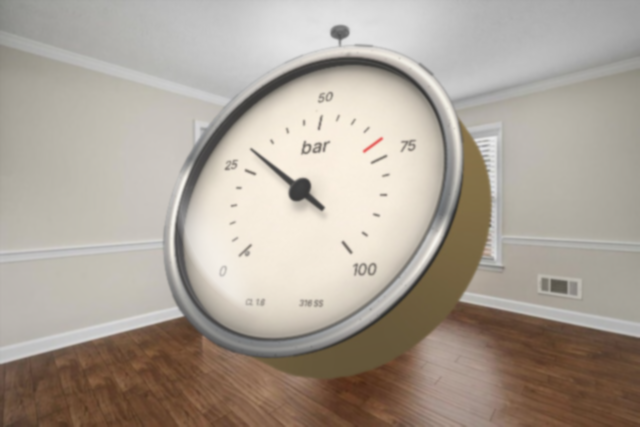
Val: 30 bar
